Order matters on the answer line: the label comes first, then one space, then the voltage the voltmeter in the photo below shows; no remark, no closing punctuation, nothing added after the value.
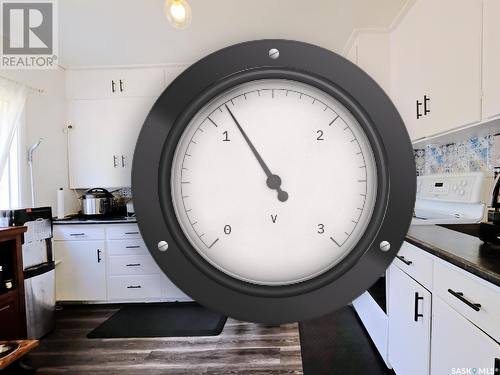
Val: 1.15 V
